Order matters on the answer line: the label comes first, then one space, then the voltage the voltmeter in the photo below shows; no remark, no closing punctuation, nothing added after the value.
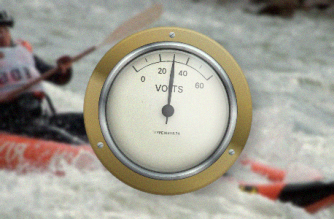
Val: 30 V
